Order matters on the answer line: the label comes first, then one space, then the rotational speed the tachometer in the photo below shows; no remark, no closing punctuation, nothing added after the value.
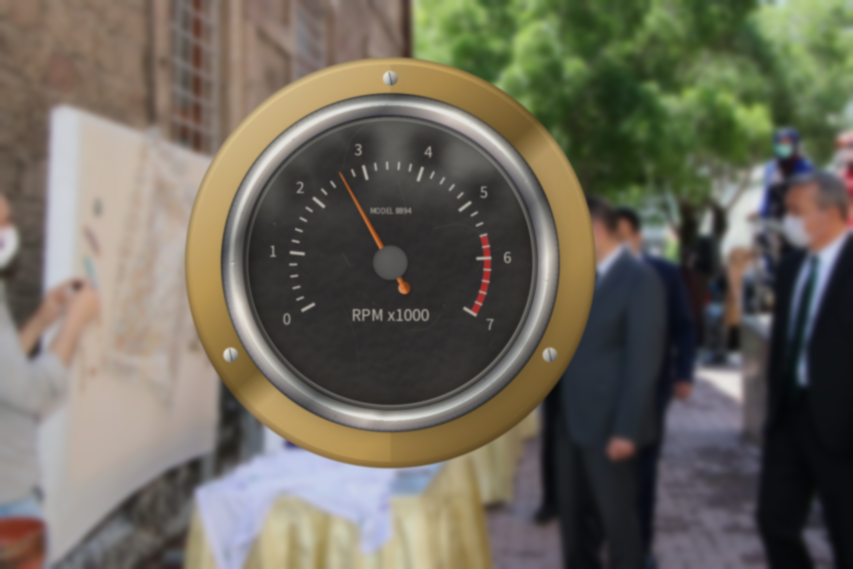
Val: 2600 rpm
